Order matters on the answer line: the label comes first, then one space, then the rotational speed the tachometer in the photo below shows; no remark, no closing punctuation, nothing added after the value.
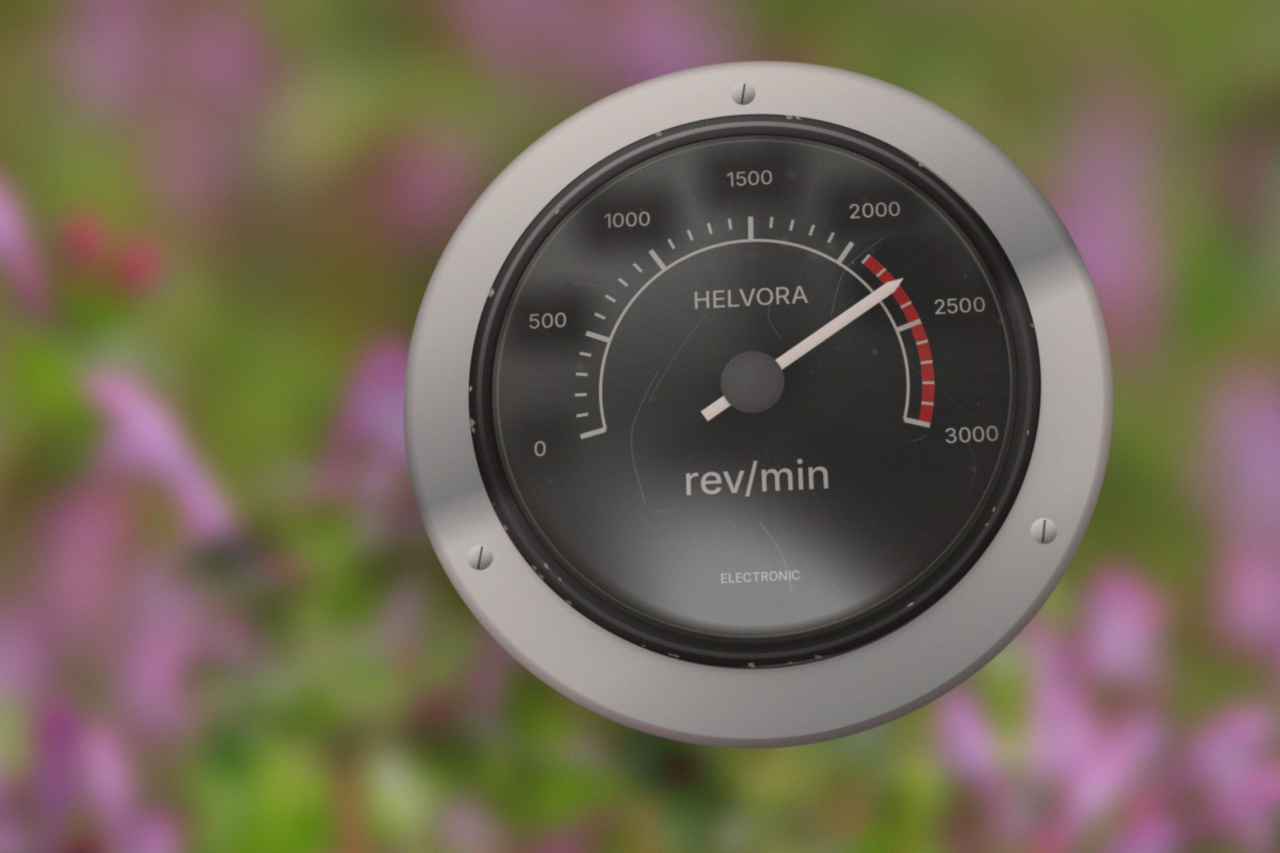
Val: 2300 rpm
